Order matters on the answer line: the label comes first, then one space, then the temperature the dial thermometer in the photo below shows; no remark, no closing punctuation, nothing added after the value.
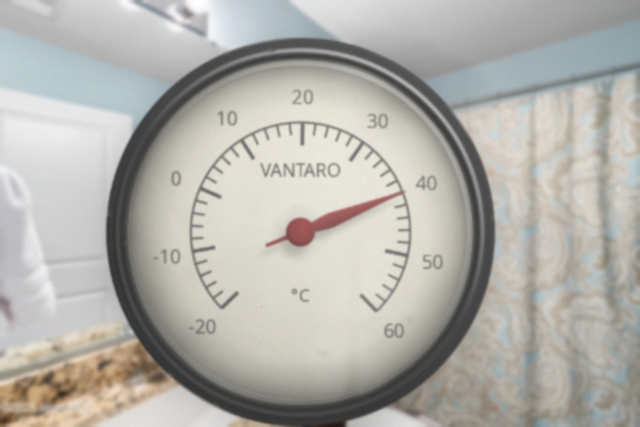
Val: 40 °C
